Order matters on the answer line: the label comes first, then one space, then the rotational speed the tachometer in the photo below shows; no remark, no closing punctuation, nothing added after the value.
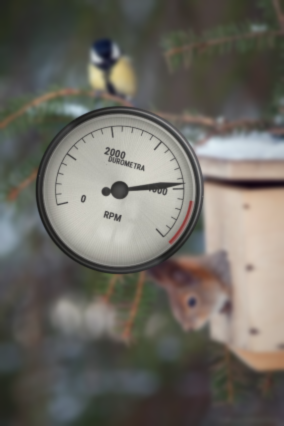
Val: 3900 rpm
